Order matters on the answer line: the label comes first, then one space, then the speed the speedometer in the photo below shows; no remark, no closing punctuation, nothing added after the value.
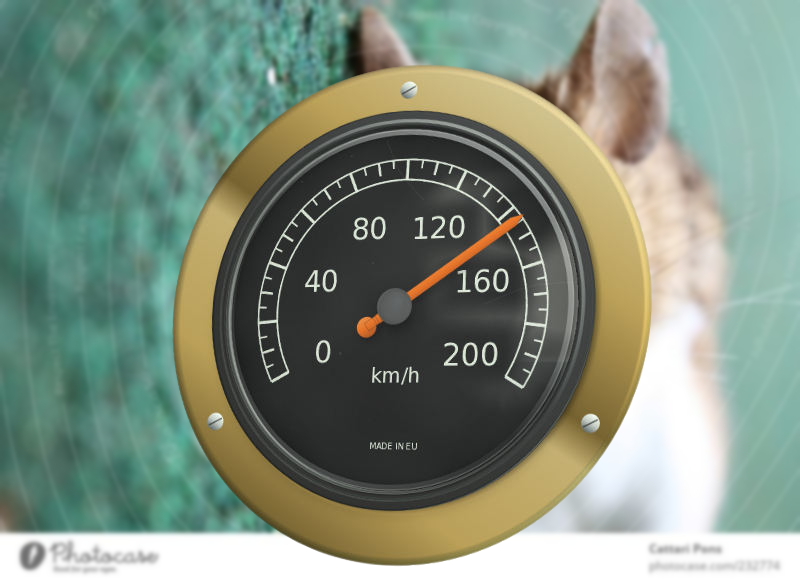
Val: 145 km/h
